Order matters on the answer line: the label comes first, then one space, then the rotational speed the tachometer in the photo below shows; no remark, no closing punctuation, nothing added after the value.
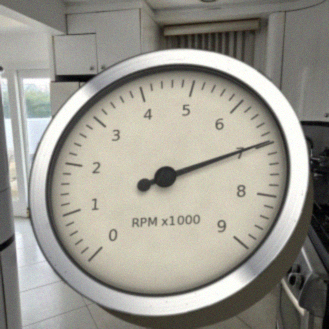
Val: 7000 rpm
